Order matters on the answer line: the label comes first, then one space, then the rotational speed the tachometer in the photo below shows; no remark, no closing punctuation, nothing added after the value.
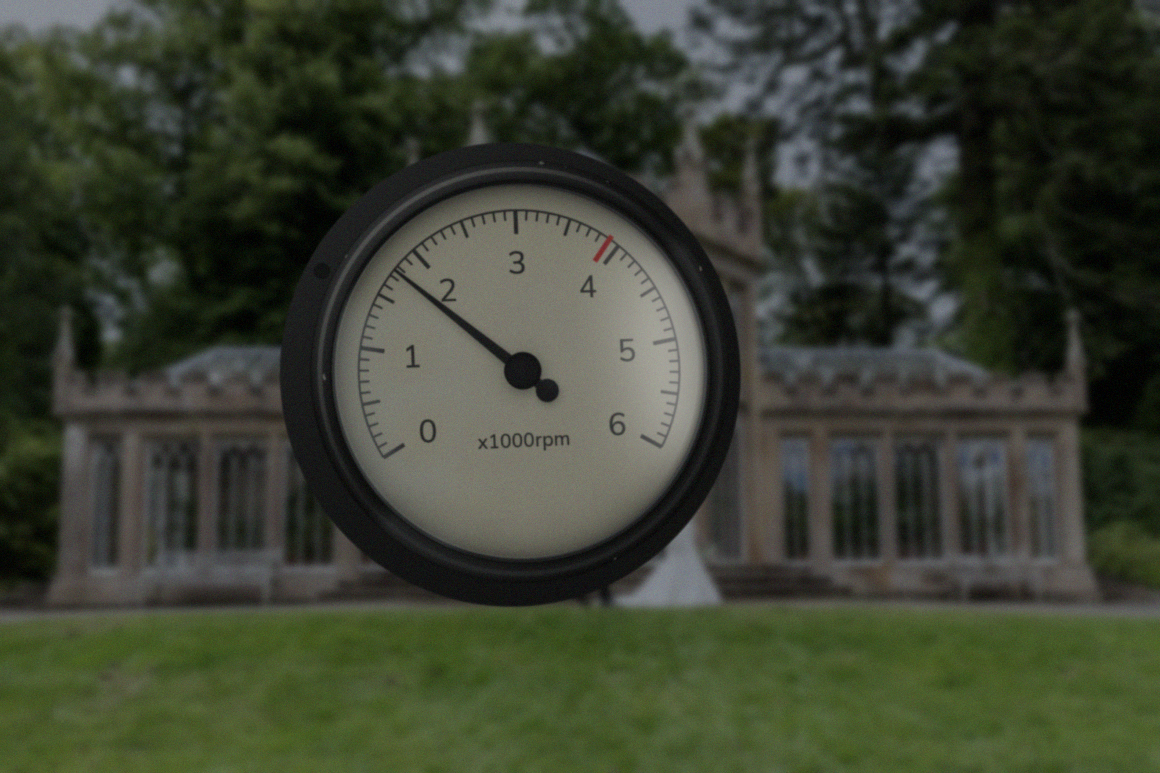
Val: 1750 rpm
